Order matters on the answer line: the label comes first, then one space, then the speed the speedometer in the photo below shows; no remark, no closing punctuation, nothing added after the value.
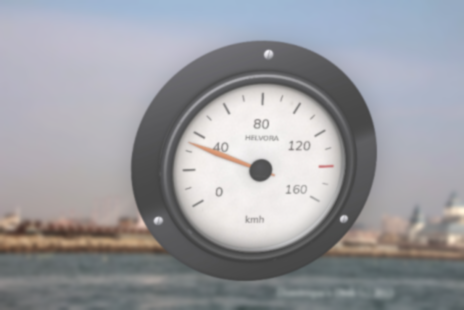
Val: 35 km/h
